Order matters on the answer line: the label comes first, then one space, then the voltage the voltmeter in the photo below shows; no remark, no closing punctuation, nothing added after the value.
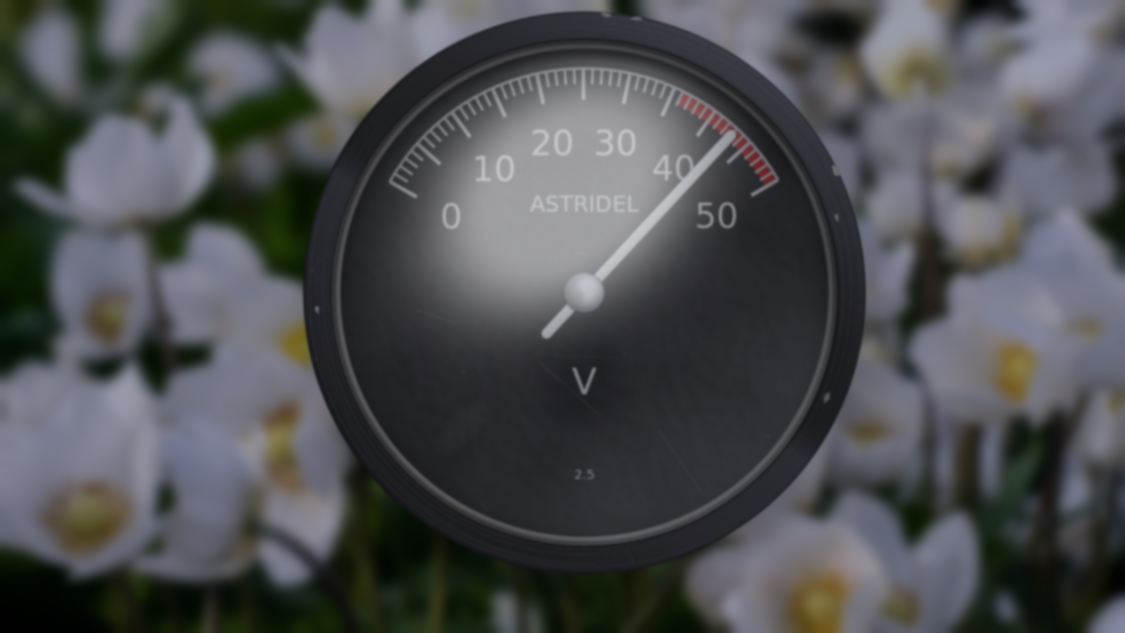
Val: 43 V
